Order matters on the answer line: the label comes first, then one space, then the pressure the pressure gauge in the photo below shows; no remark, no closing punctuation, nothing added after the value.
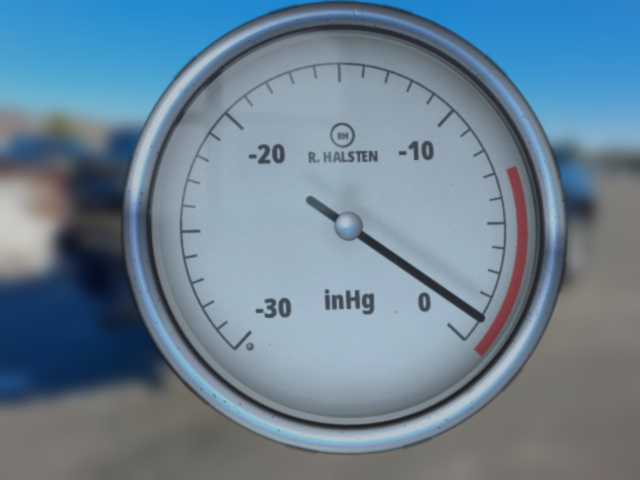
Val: -1 inHg
